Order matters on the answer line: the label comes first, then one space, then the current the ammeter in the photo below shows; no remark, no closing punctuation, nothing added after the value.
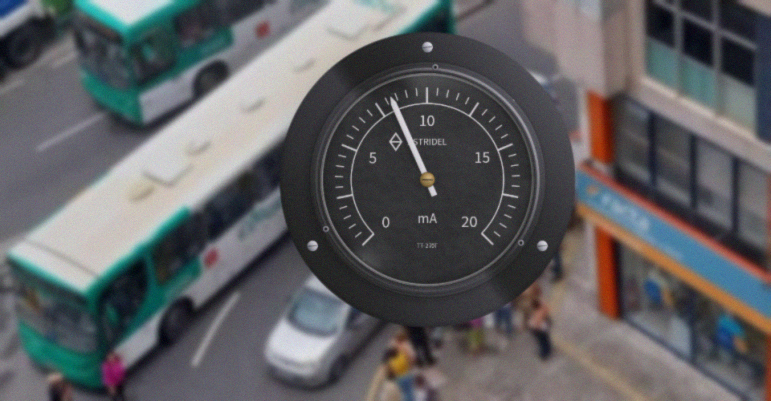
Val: 8.25 mA
